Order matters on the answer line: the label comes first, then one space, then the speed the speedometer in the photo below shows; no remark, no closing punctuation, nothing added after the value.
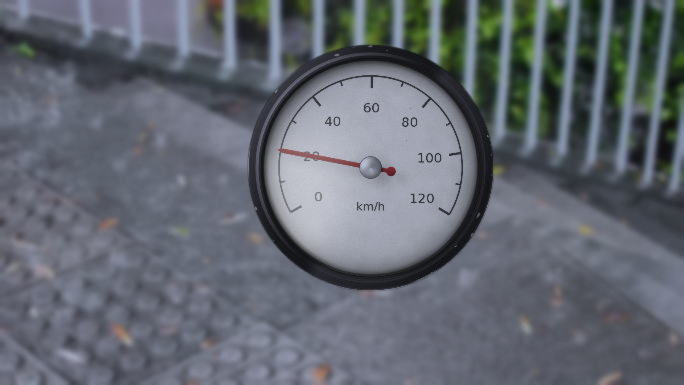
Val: 20 km/h
